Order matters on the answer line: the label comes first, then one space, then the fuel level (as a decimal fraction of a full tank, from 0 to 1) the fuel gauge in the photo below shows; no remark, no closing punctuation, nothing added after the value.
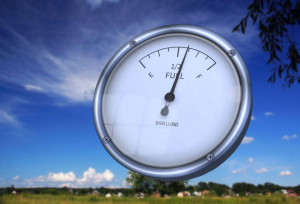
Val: 0.625
